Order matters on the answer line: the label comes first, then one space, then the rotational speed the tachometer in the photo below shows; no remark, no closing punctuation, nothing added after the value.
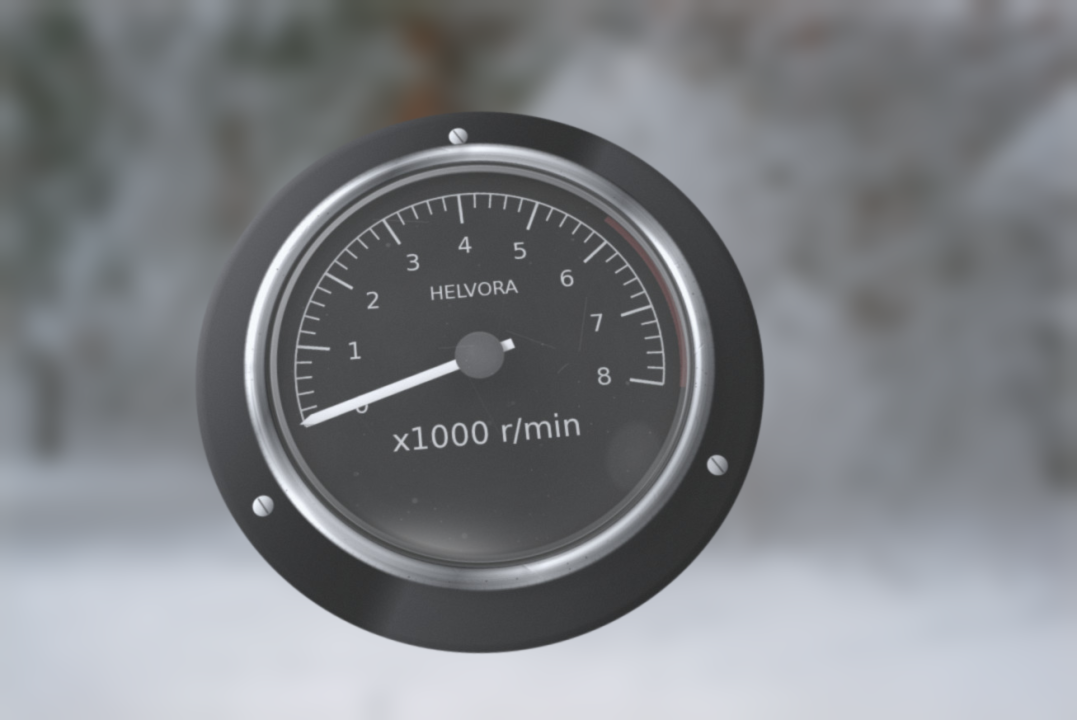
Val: 0 rpm
